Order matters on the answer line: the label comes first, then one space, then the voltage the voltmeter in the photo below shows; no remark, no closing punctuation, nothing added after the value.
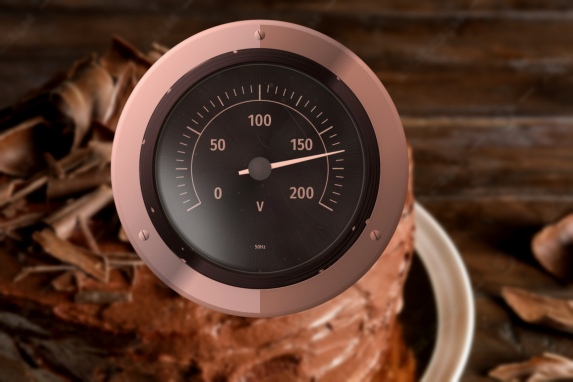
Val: 165 V
